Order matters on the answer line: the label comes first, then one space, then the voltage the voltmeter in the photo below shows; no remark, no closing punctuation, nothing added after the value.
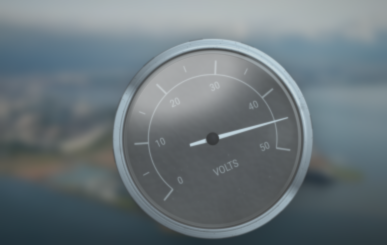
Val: 45 V
